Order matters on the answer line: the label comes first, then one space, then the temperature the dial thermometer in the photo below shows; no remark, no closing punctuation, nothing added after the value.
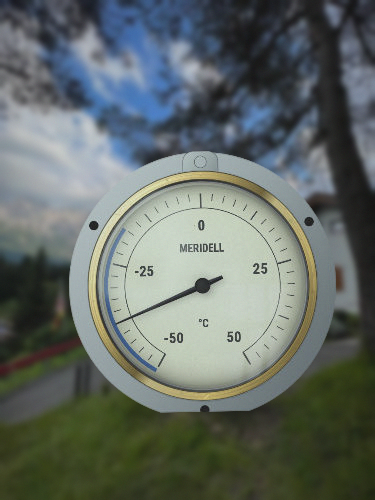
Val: -37.5 °C
